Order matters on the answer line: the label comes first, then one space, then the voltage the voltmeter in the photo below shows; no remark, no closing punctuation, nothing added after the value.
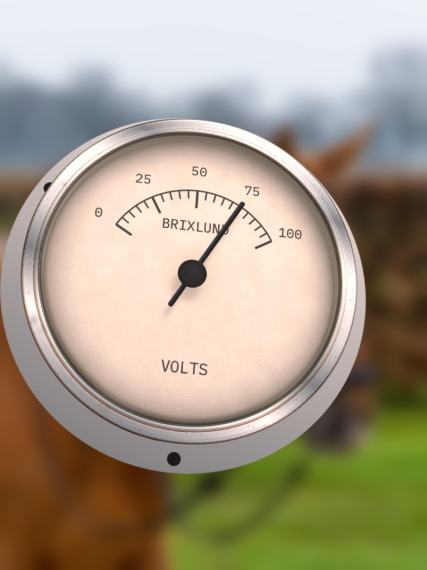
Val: 75 V
